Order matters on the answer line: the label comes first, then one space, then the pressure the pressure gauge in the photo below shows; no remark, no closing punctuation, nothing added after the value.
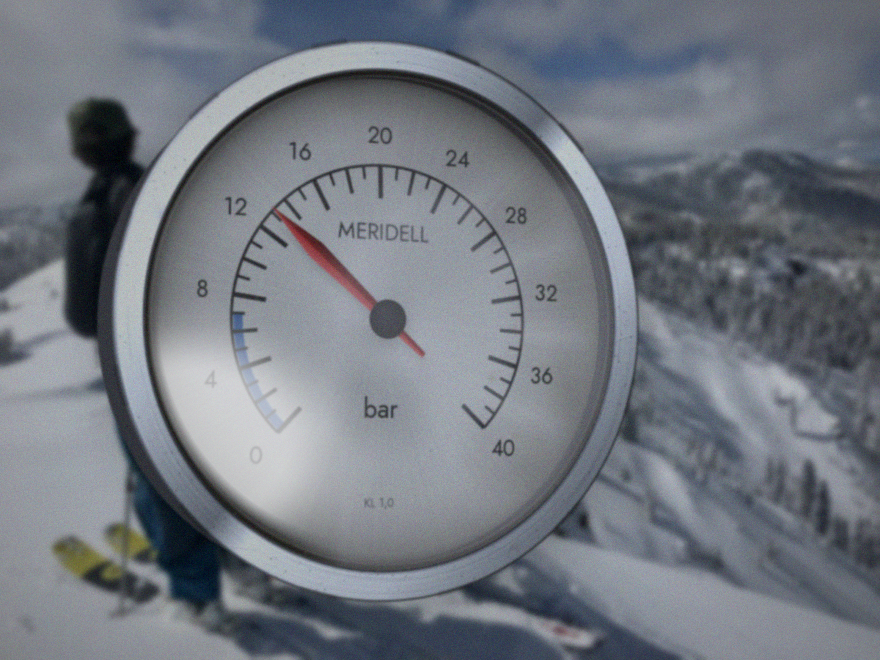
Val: 13 bar
